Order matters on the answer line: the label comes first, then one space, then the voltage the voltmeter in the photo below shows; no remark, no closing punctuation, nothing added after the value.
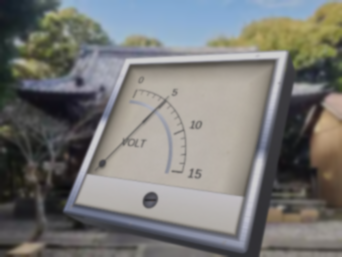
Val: 5 V
